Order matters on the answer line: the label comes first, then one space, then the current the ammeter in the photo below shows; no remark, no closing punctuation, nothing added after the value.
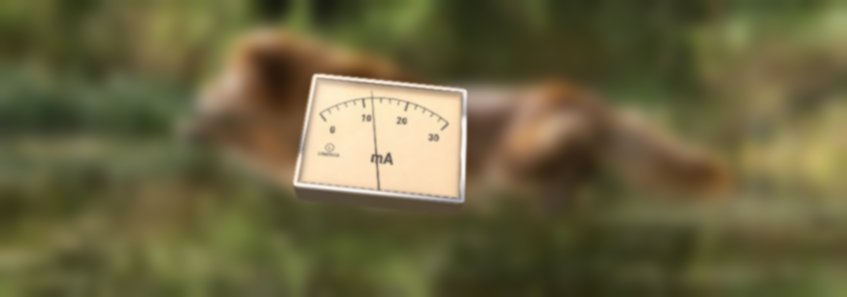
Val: 12 mA
